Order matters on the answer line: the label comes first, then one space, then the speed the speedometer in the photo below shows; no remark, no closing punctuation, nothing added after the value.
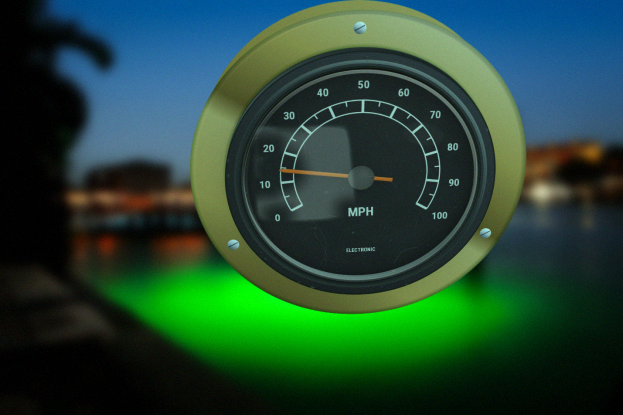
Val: 15 mph
